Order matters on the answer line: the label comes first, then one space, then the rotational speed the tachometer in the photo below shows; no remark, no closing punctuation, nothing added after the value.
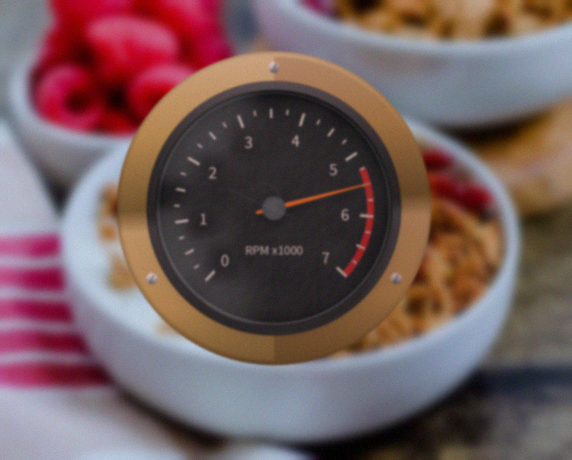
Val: 5500 rpm
